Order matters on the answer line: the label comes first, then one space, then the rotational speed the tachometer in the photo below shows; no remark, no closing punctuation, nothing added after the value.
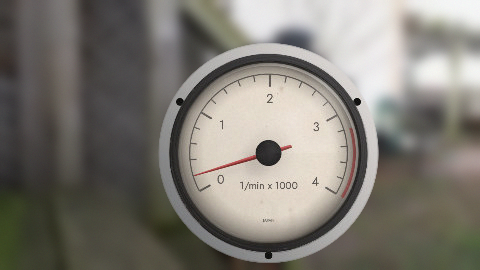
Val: 200 rpm
